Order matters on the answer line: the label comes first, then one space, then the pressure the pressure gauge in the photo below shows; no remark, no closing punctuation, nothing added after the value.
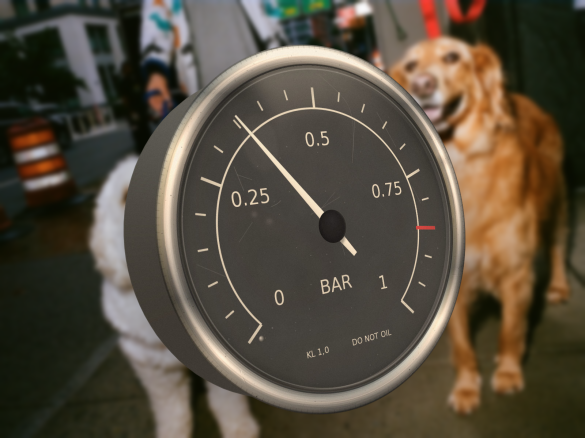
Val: 0.35 bar
